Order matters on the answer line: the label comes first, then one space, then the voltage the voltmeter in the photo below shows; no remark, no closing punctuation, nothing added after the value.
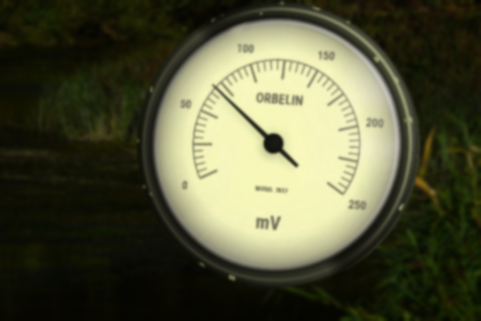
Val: 70 mV
